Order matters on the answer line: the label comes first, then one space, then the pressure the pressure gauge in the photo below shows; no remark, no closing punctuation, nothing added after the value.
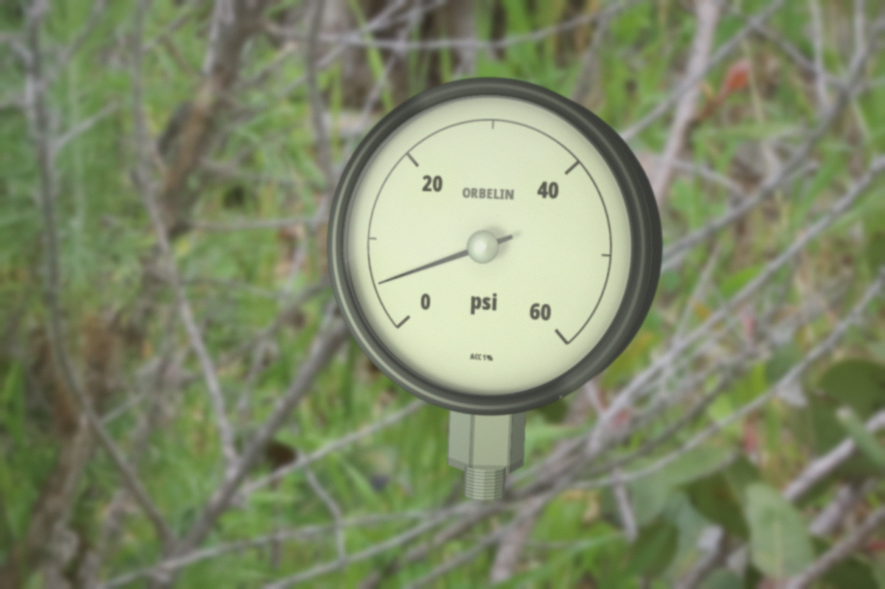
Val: 5 psi
